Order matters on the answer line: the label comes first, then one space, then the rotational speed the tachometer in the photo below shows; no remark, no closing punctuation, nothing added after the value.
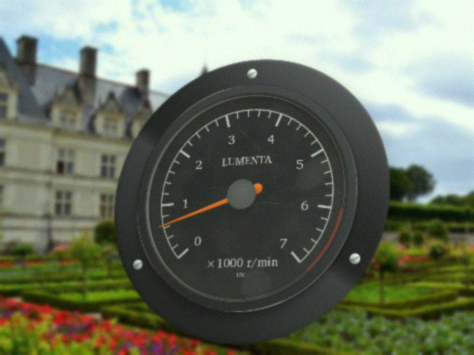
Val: 600 rpm
